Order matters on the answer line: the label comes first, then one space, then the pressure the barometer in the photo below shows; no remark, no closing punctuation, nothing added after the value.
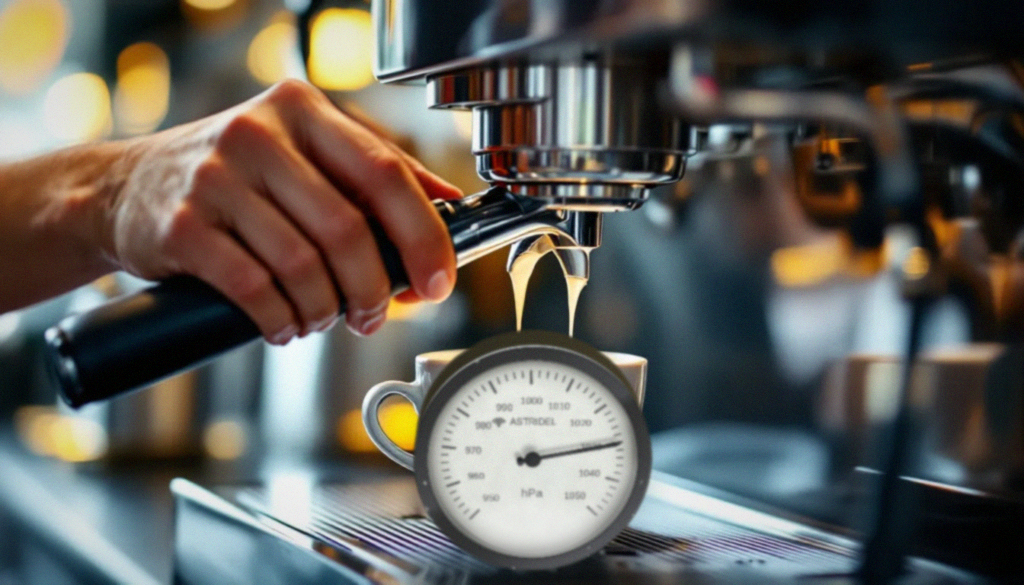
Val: 1030 hPa
